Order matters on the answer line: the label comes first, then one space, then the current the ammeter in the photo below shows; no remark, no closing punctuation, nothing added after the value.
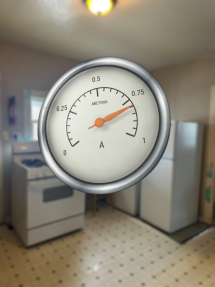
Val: 0.8 A
